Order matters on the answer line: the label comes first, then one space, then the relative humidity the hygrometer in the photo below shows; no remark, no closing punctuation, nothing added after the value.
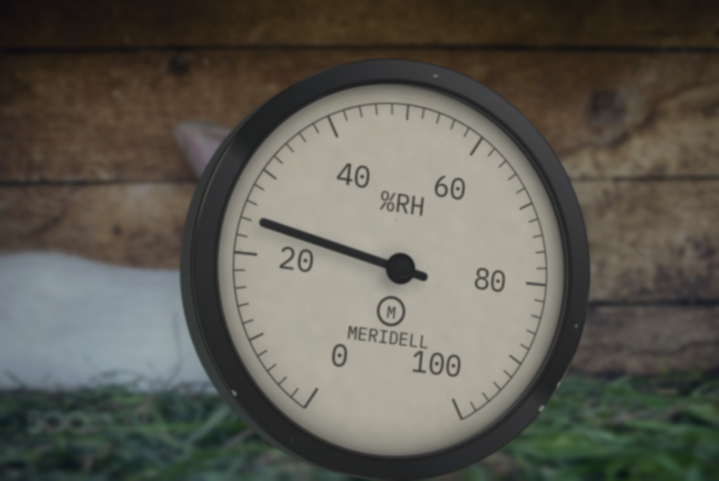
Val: 24 %
